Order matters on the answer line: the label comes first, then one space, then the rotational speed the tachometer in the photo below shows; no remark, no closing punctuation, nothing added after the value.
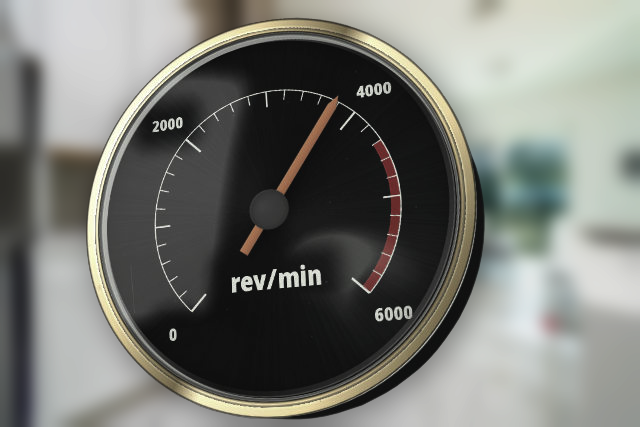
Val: 3800 rpm
